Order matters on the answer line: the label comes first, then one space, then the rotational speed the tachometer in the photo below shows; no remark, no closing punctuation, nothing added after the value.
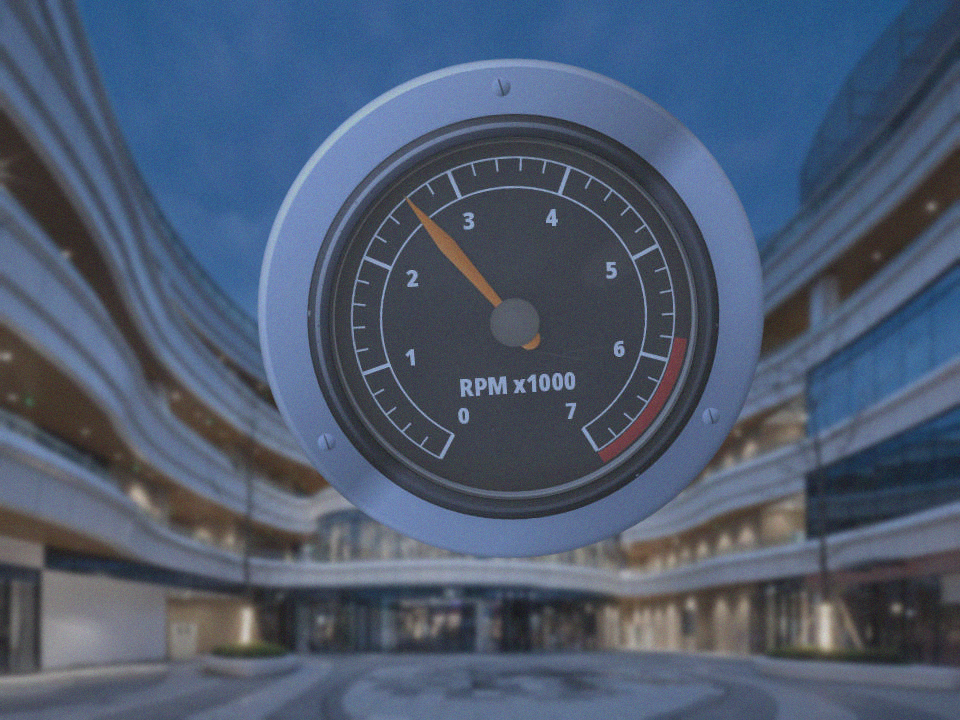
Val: 2600 rpm
